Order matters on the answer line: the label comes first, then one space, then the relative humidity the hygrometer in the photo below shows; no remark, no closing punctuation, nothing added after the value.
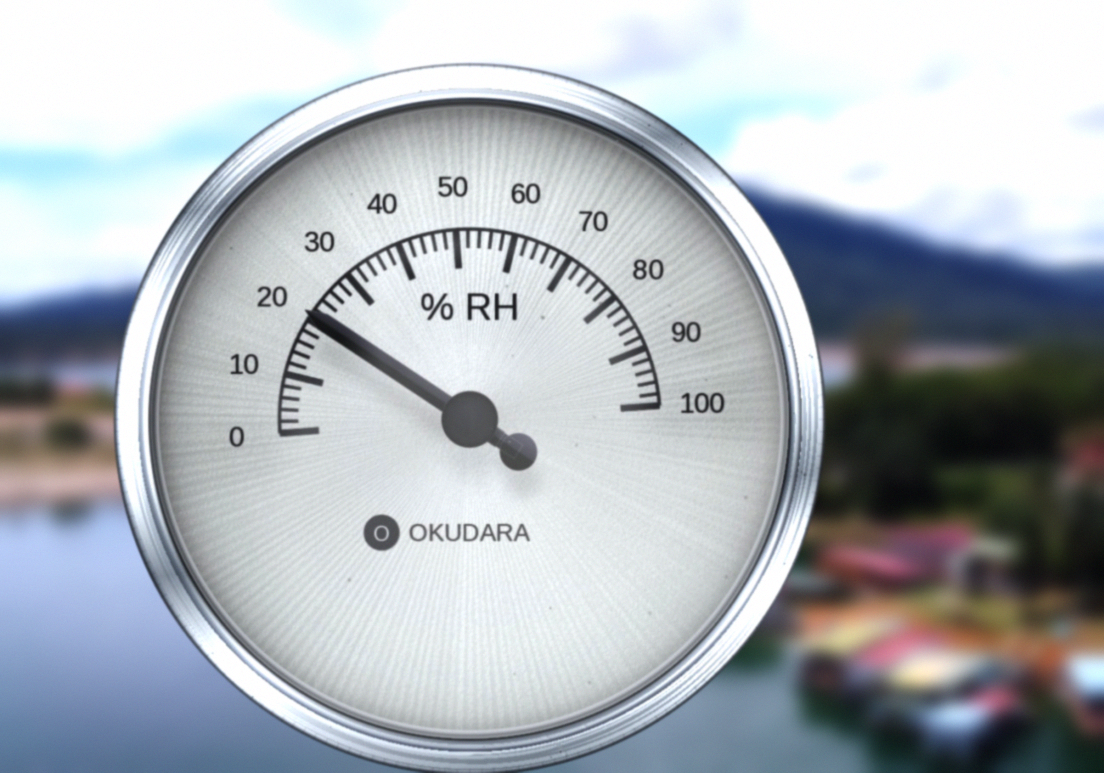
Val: 21 %
